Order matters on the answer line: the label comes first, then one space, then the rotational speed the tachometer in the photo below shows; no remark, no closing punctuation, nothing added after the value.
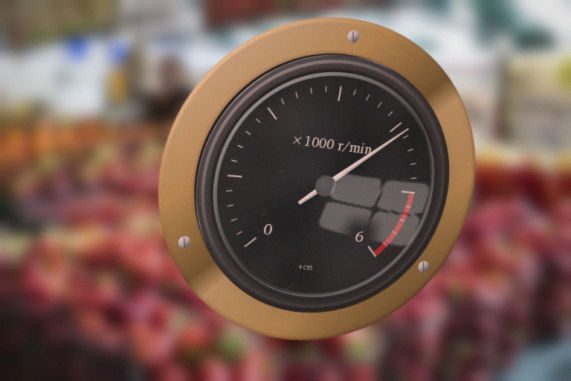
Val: 4100 rpm
